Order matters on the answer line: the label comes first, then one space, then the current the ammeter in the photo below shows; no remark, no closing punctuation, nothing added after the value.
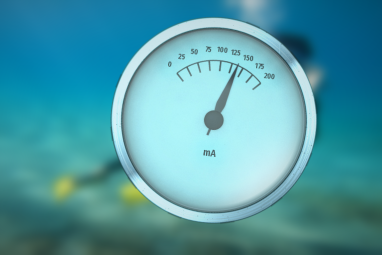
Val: 137.5 mA
